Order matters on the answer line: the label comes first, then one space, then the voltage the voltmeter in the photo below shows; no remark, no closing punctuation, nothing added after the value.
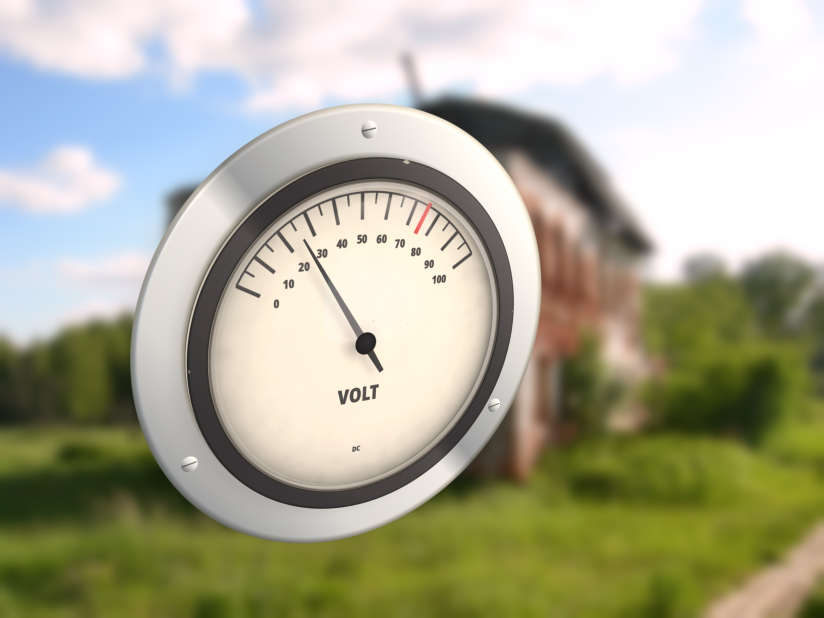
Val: 25 V
